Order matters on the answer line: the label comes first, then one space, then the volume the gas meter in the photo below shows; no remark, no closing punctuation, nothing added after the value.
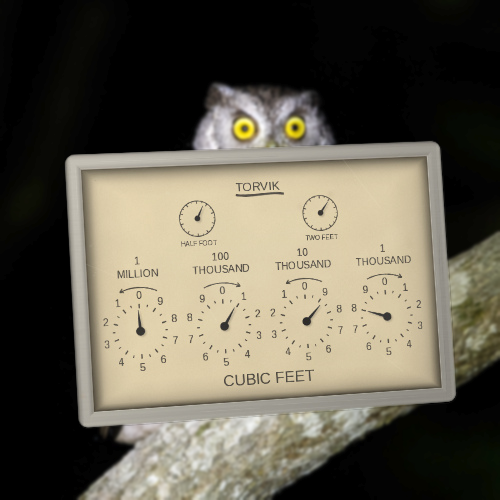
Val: 8800 ft³
